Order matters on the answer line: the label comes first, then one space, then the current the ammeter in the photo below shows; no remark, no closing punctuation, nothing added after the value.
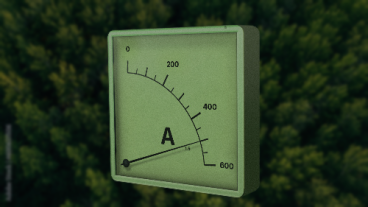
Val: 500 A
